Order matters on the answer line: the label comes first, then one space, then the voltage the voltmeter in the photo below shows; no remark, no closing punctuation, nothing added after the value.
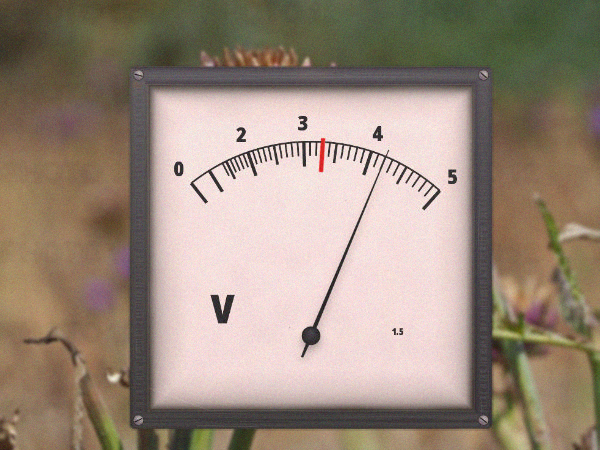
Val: 4.2 V
